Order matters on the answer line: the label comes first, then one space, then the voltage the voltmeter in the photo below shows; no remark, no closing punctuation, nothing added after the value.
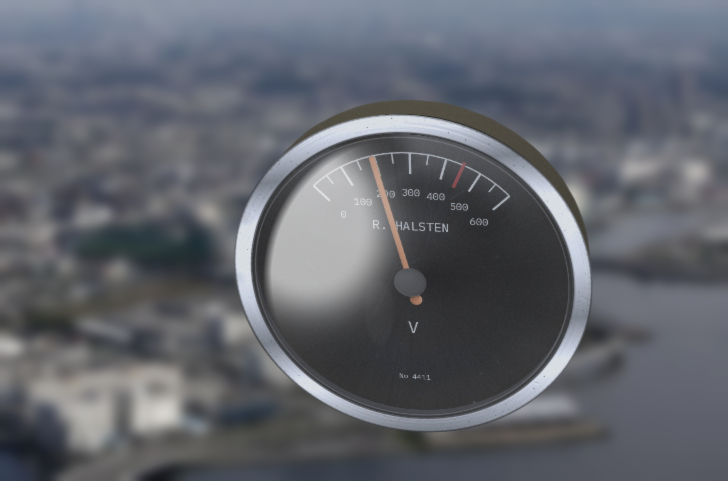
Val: 200 V
